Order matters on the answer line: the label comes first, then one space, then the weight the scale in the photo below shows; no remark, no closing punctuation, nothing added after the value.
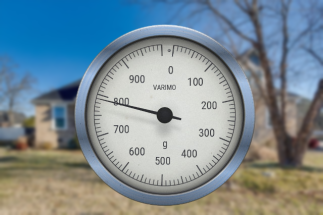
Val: 790 g
